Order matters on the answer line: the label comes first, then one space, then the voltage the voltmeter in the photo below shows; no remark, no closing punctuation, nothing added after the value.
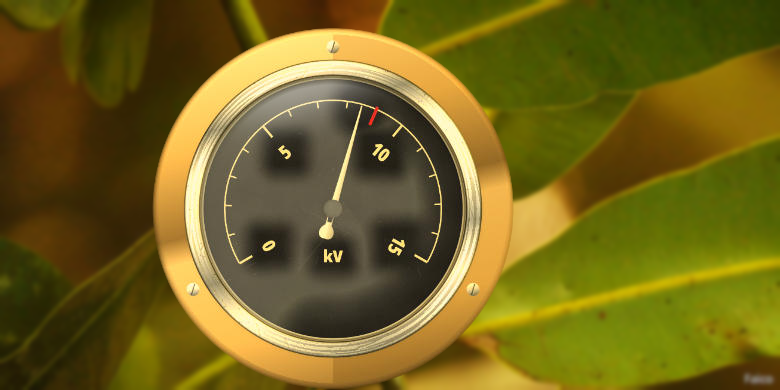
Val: 8.5 kV
